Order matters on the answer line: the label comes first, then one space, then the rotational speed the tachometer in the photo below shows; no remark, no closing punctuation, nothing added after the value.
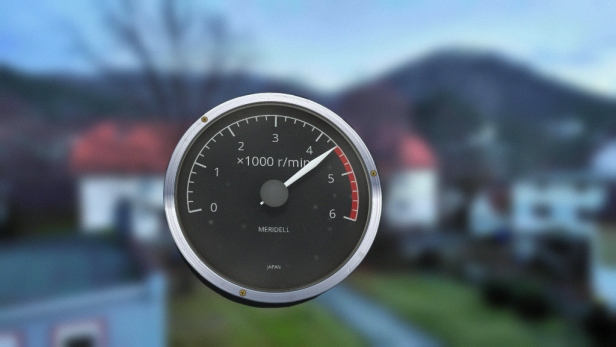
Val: 4400 rpm
